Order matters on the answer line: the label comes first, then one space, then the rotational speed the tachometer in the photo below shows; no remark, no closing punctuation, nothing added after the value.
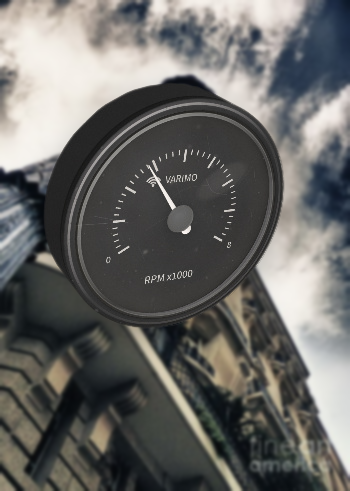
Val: 2800 rpm
